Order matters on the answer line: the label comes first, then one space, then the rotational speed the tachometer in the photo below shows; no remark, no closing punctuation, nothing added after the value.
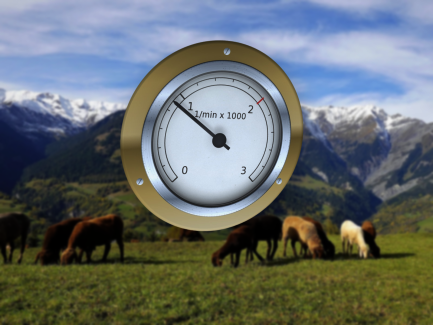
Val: 900 rpm
